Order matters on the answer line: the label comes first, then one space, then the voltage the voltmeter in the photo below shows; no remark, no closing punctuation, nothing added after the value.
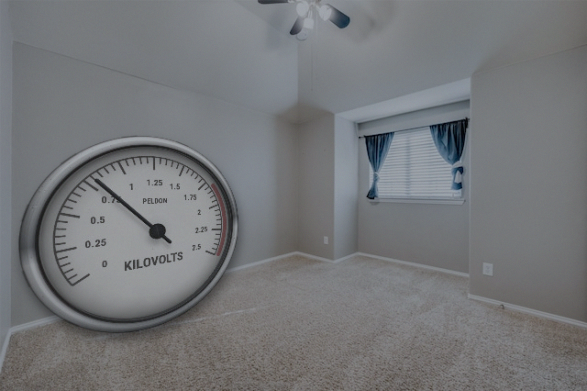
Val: 0.8 kV
